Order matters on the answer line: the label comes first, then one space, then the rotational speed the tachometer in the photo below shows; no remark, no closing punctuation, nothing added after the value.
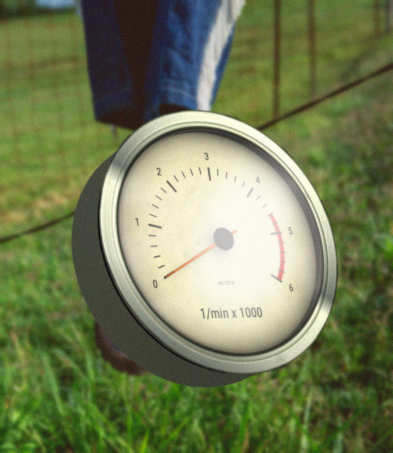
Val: 0 rpm
